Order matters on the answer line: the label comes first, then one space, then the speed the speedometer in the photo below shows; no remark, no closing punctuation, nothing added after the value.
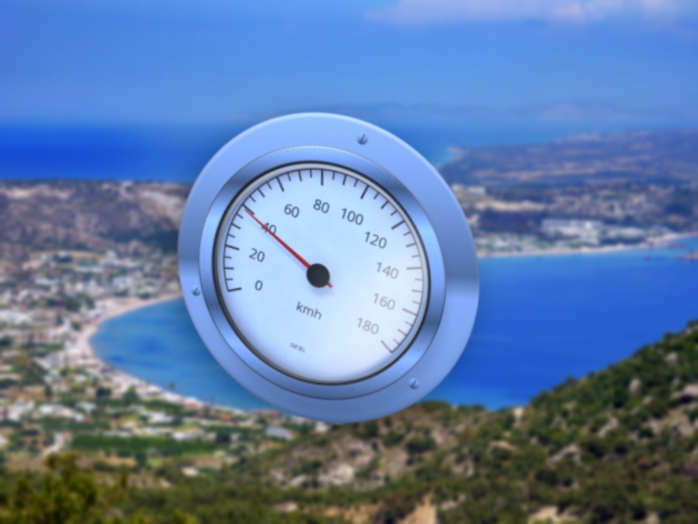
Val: 40 km/h
